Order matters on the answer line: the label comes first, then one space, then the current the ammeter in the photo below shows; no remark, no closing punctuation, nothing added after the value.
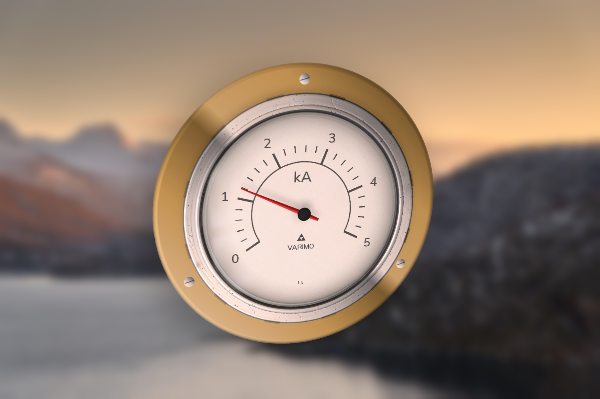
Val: 1.2 kA
